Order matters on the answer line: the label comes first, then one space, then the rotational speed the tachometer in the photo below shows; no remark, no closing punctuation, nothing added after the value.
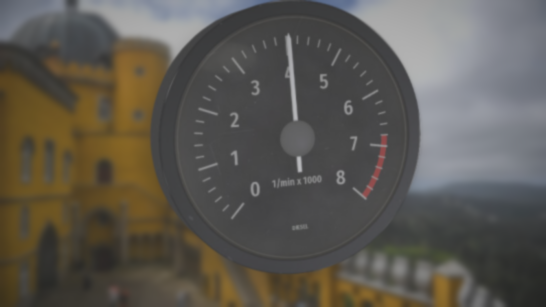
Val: 4000 rpm
